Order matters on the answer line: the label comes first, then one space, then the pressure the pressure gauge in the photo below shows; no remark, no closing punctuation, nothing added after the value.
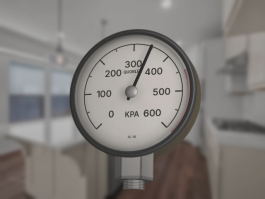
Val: 350 kPa
